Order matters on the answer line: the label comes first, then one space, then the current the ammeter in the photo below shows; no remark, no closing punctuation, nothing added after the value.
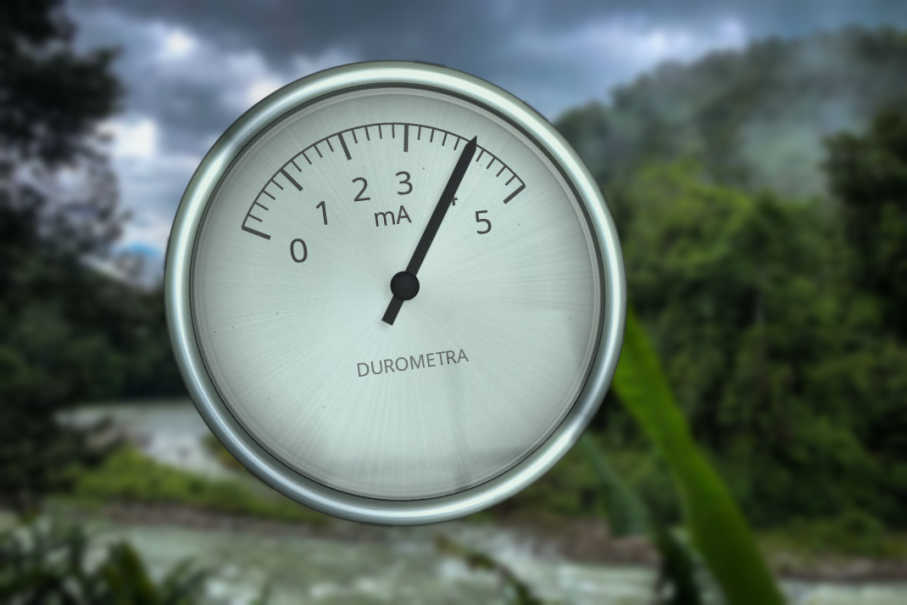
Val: 4 mA
